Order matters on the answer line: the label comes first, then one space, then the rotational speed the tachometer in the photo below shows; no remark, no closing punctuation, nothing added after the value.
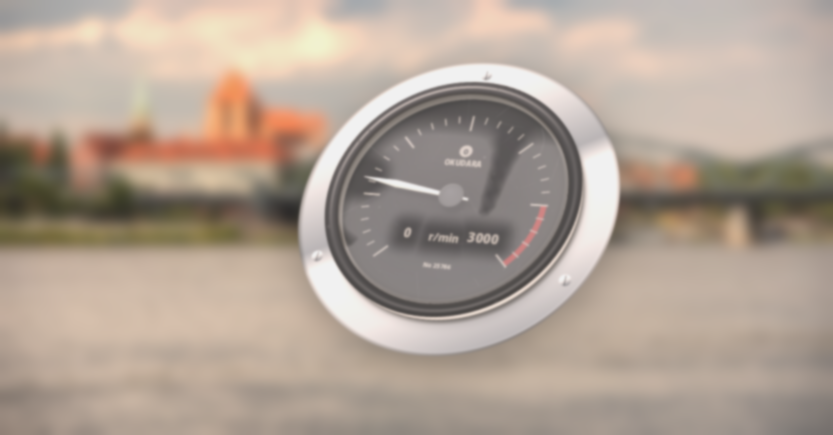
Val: 600 rpm
